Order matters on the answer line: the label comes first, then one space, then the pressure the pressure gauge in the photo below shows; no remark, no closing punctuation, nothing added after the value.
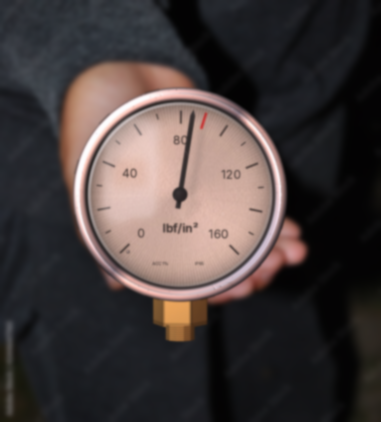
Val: 85 psi
